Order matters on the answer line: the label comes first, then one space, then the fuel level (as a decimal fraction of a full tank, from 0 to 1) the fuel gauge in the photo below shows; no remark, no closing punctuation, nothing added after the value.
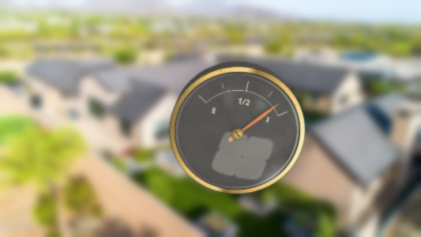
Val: 0.875
